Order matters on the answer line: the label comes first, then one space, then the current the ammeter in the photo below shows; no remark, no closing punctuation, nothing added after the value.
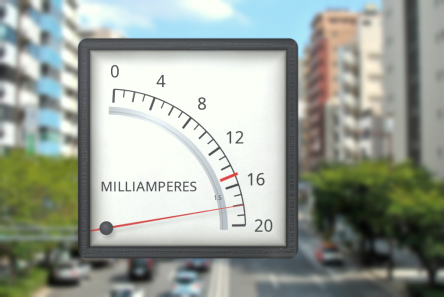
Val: 18 mA
